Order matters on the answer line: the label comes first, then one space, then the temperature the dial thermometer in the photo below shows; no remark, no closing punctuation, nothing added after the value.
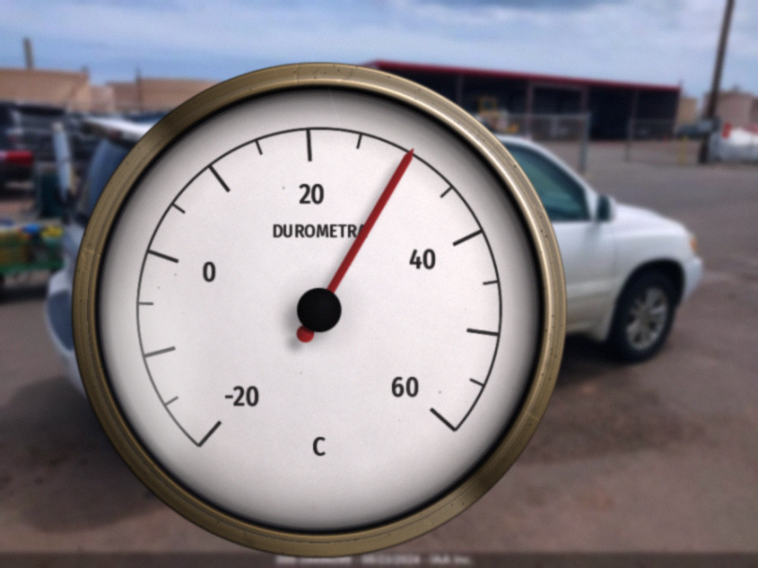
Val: 30 °C
